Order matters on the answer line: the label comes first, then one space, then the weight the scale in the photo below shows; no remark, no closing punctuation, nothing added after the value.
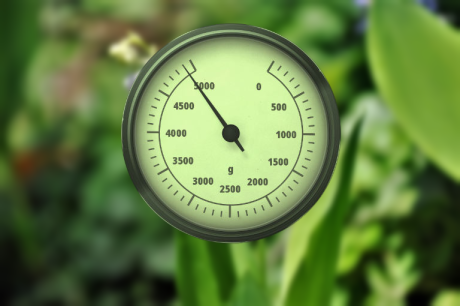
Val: 4900 g
